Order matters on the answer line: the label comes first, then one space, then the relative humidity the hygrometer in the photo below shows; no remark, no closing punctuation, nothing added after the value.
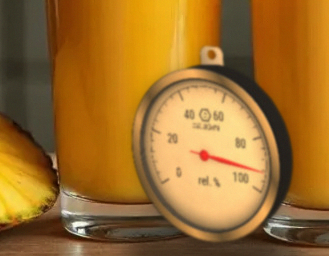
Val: 92 %
